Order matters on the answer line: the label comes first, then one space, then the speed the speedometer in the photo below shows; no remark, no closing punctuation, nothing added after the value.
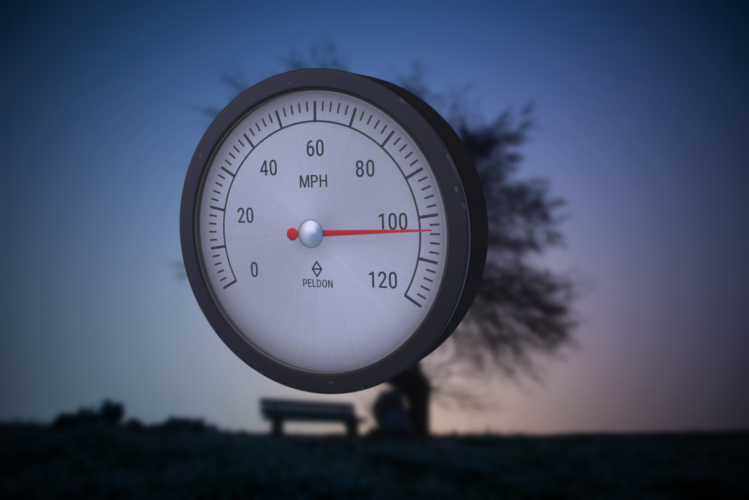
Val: 103 mph
